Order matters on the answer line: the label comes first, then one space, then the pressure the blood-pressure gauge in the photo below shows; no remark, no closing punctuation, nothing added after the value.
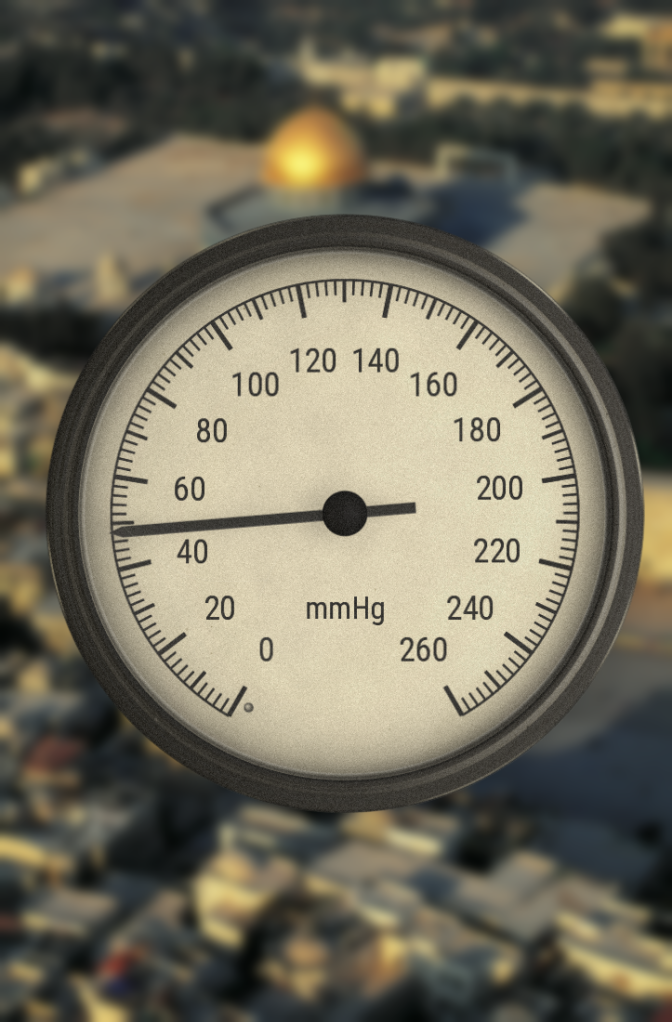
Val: 48 mmHg
